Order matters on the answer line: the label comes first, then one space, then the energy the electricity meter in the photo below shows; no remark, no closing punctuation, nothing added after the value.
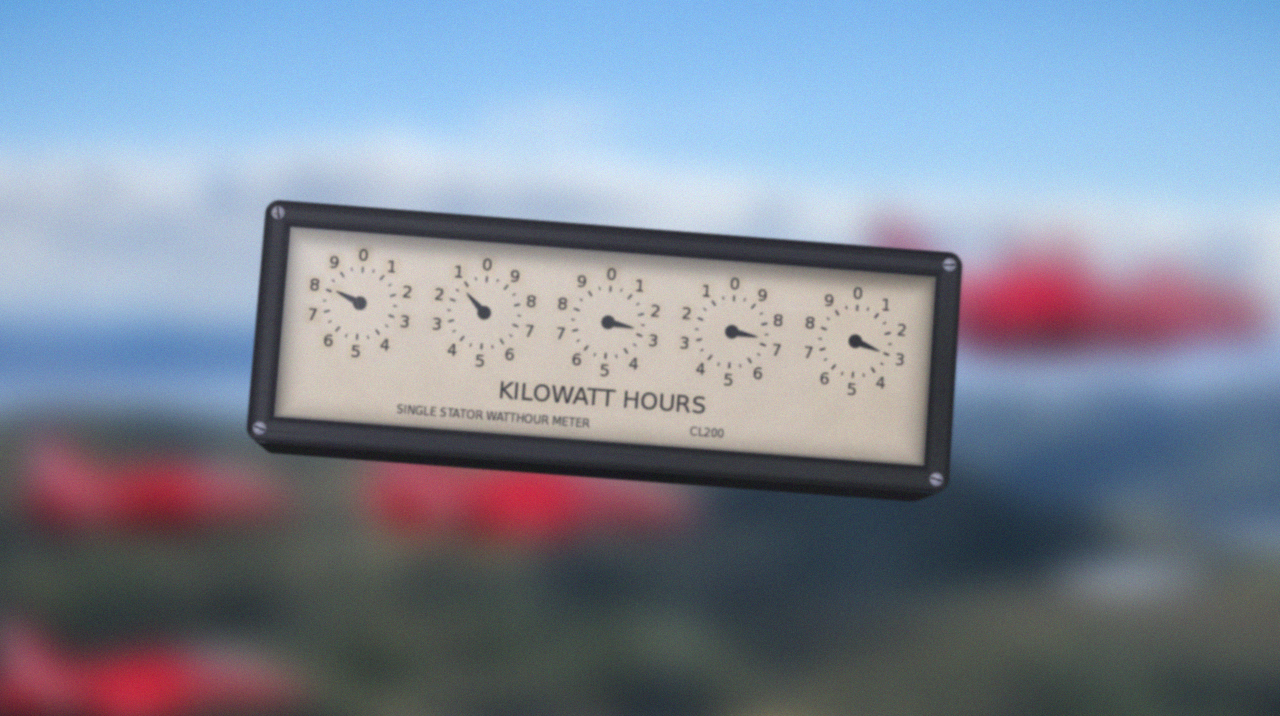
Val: 81273 kWh
